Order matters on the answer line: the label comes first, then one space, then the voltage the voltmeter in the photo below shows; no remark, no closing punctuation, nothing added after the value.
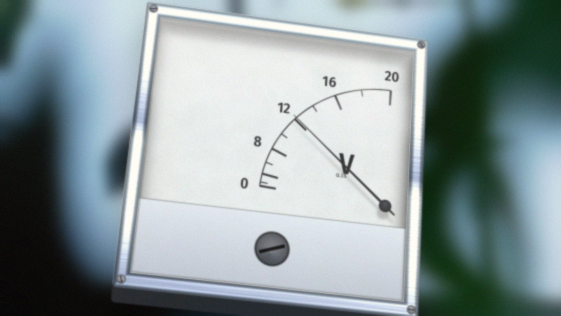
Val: 12 V
